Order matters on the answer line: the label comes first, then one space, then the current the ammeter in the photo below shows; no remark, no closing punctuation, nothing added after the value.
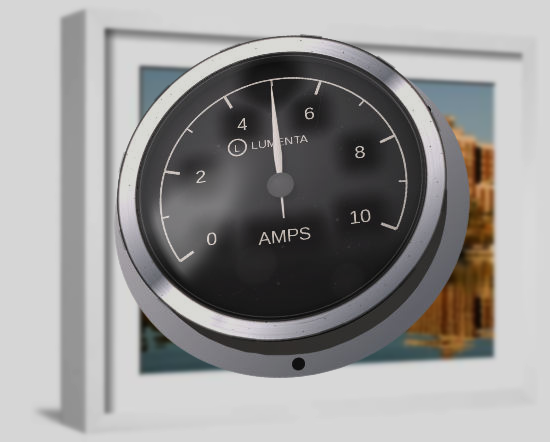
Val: 5 A
